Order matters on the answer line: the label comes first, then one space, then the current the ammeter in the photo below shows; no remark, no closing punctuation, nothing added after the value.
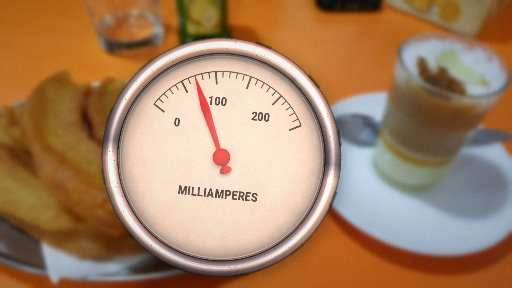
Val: 70 mA
